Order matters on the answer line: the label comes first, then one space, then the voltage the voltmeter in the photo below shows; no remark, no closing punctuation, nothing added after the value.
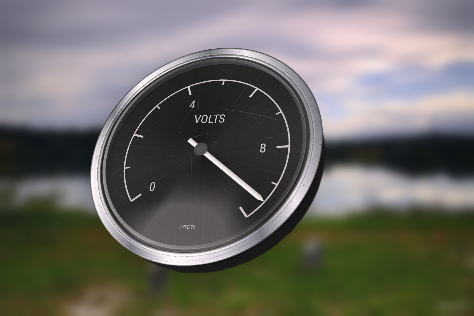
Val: 9.5 V
